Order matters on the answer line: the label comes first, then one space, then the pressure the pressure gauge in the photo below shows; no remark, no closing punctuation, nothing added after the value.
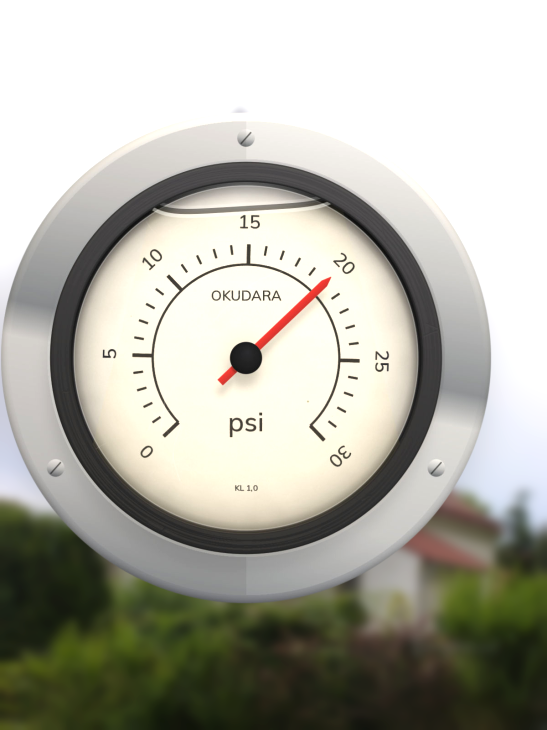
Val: 20 psi
